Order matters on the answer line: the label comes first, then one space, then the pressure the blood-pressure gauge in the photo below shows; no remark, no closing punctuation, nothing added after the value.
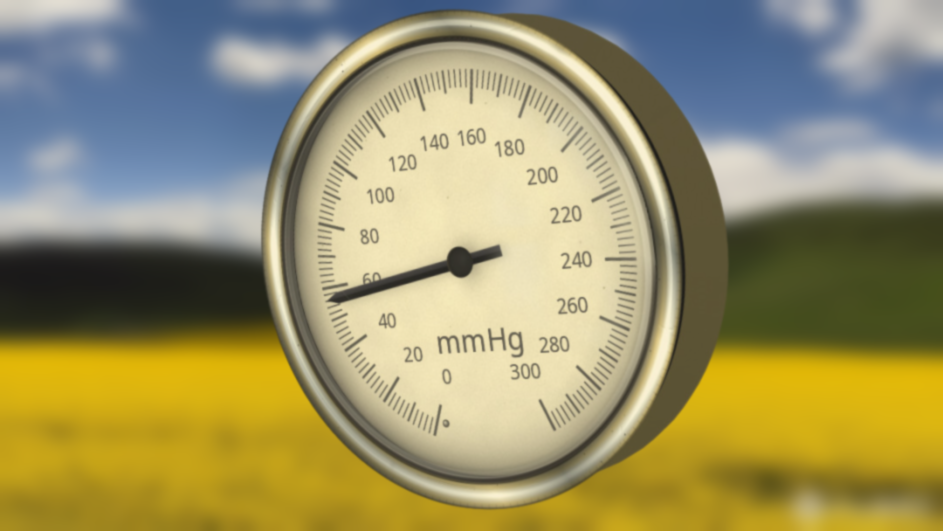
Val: 56 mmHg
